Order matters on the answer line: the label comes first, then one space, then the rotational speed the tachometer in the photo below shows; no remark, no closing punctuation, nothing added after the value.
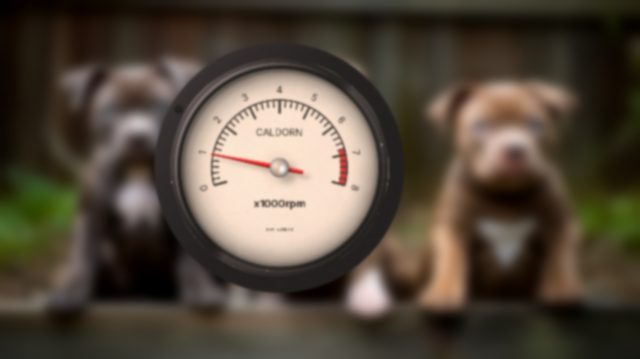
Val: 1000 rpm
